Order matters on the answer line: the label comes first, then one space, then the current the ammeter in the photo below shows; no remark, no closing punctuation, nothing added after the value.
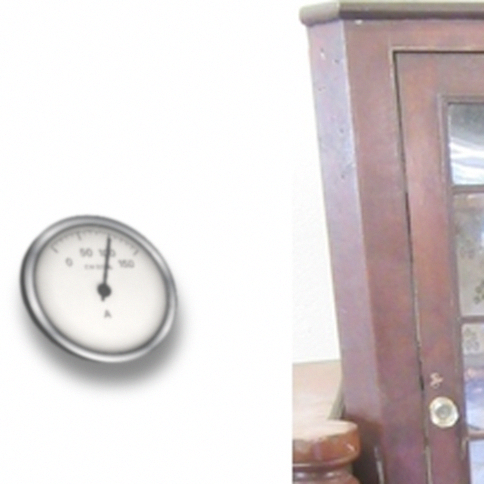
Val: 100 A
